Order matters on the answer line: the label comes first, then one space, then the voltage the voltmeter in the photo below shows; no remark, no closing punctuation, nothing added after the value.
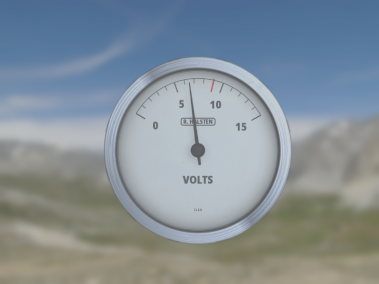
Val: 6.5 V
